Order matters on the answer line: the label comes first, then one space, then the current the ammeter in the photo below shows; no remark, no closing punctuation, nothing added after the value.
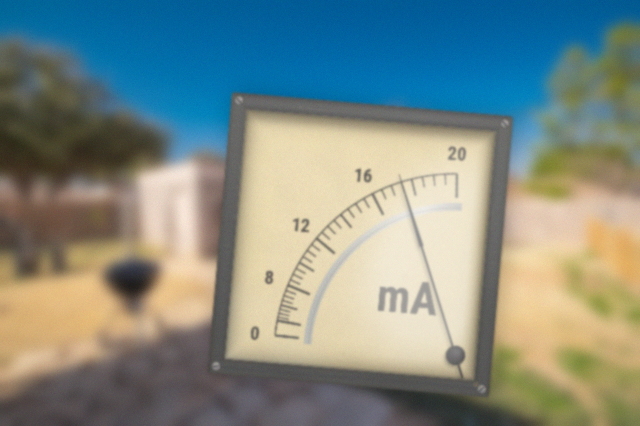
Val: 17.5 mA
